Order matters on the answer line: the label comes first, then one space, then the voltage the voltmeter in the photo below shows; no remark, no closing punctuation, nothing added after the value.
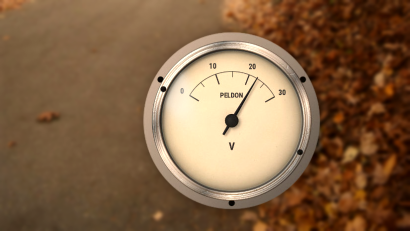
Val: 22.5 V
